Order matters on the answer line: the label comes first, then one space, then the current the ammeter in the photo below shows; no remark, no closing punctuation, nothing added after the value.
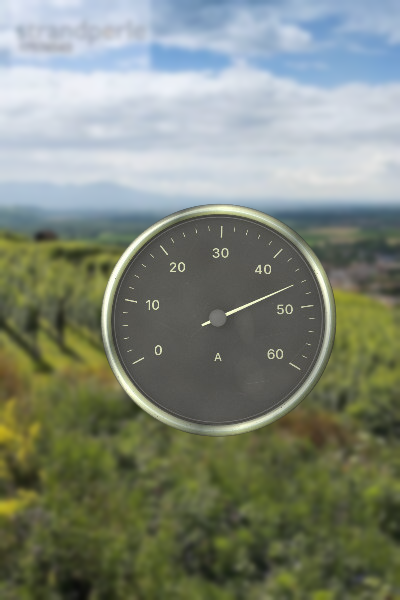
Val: 46 A
